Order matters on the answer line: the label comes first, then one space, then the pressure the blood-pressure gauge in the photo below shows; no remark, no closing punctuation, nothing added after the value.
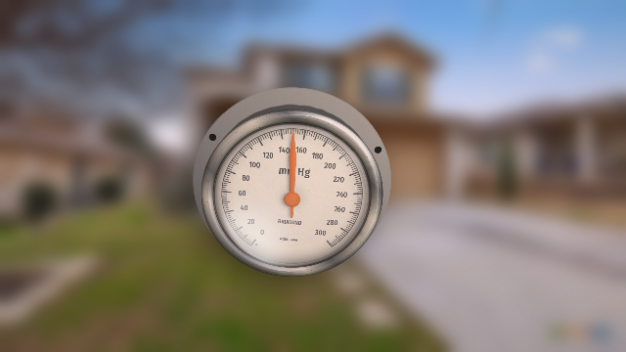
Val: 150 mmHg
